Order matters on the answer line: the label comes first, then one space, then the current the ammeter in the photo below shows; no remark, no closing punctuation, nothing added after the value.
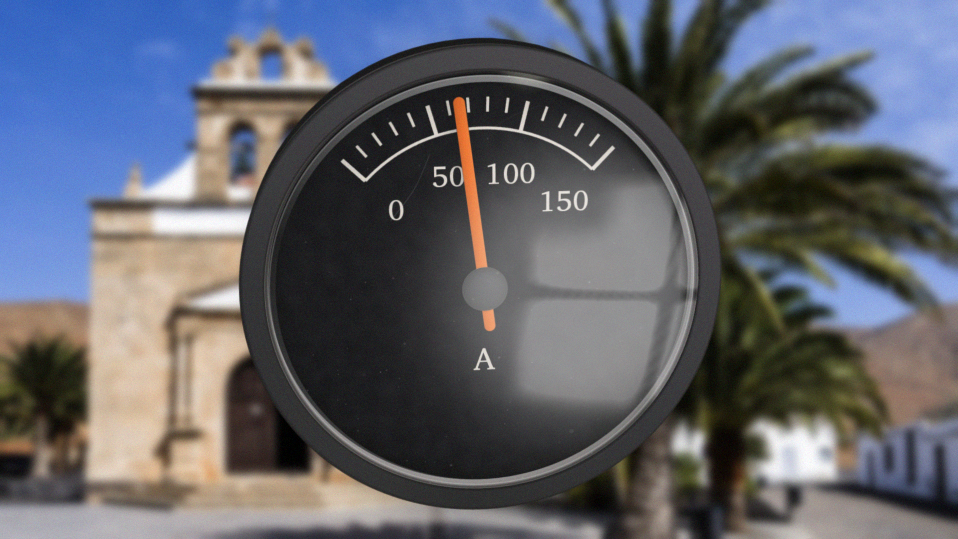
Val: 65 A
